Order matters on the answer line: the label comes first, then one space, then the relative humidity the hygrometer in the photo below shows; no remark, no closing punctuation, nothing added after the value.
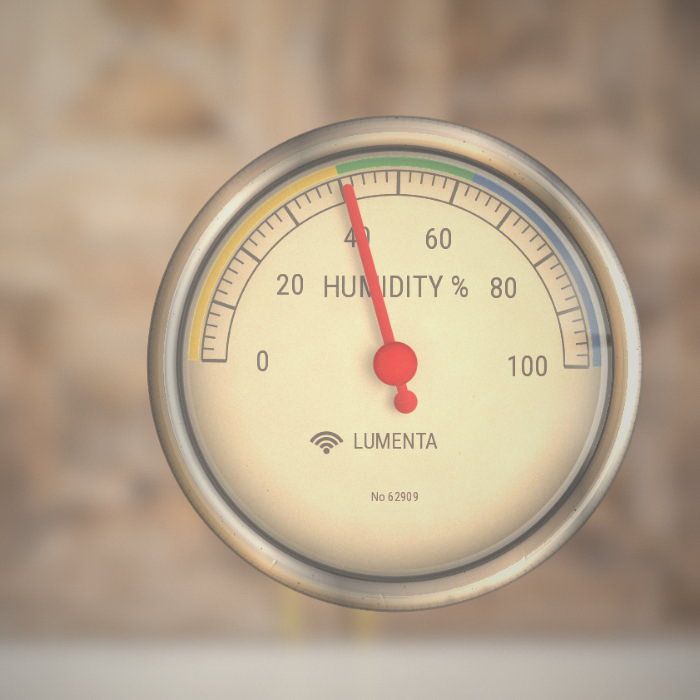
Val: 41 %
